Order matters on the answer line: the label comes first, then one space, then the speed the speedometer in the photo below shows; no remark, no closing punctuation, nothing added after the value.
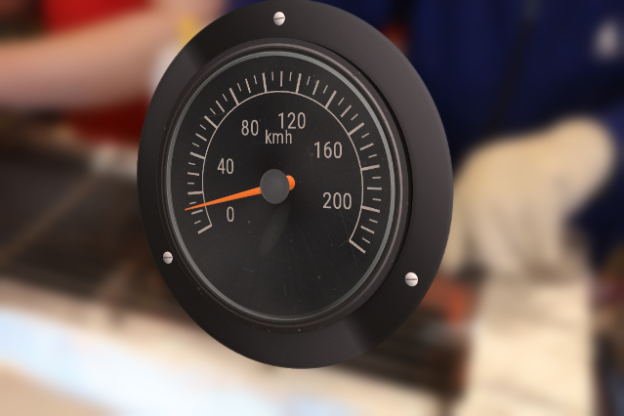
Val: 12.5 km/h
